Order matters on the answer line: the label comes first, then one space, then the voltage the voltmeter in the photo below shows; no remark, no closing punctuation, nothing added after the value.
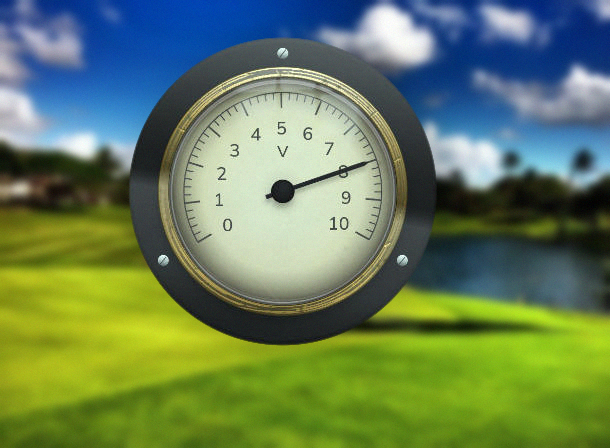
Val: 8 V
